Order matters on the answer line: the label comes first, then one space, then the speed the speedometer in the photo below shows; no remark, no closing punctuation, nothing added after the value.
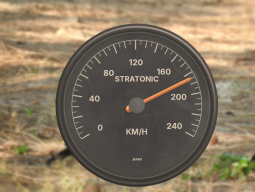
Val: 185 km/h
